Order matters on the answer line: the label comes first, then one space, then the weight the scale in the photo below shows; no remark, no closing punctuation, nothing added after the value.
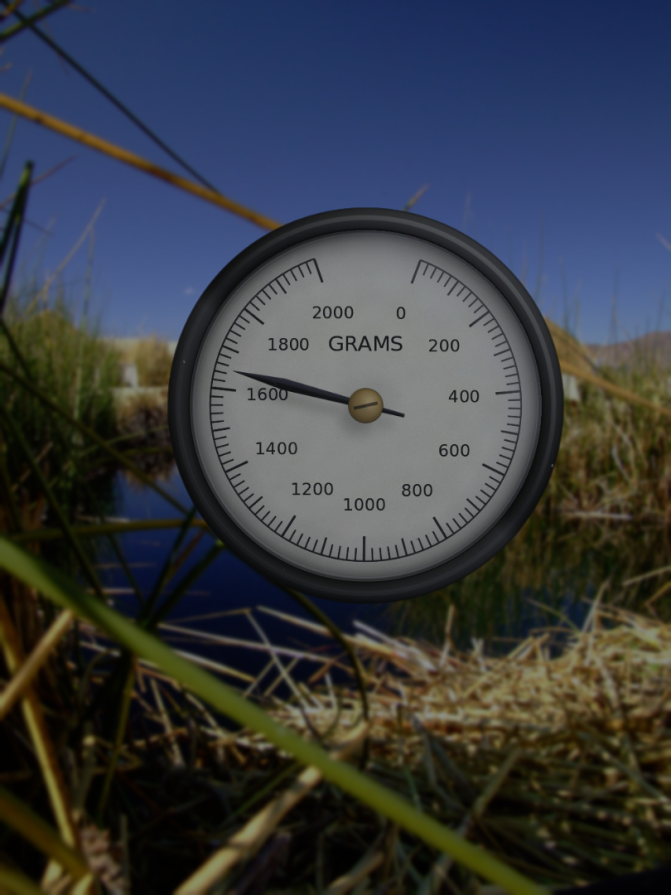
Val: 1650 g
